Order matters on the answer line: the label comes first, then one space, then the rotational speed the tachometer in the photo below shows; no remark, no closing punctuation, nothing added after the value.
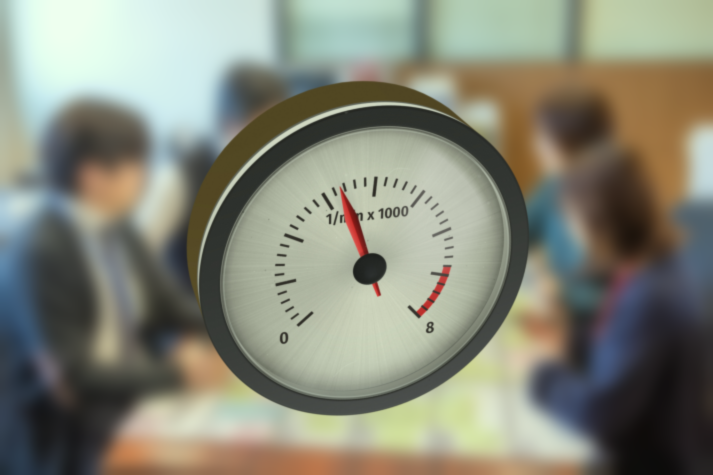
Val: 3300 rpm
